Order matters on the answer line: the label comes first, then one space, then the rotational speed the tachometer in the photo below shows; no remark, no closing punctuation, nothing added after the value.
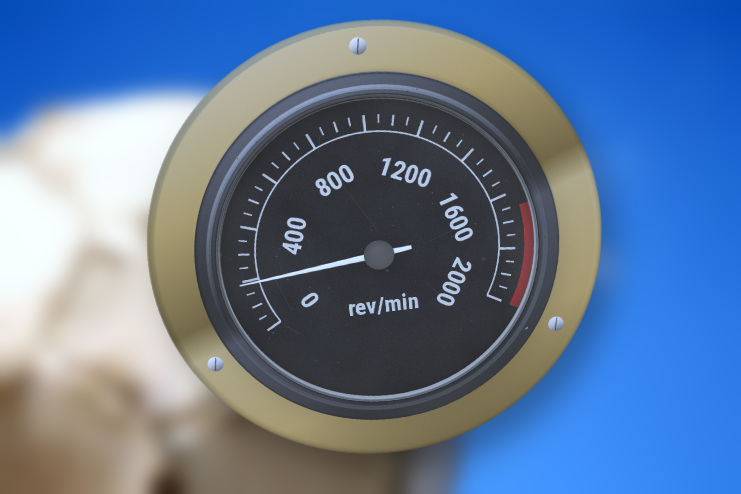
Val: 200 rpm
